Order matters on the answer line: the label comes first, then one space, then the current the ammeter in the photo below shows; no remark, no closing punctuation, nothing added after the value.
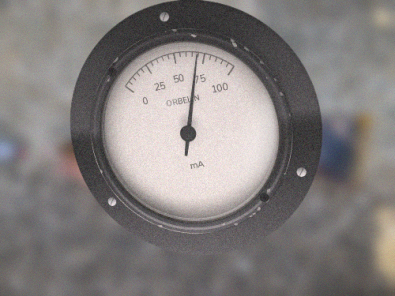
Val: 70 mA
